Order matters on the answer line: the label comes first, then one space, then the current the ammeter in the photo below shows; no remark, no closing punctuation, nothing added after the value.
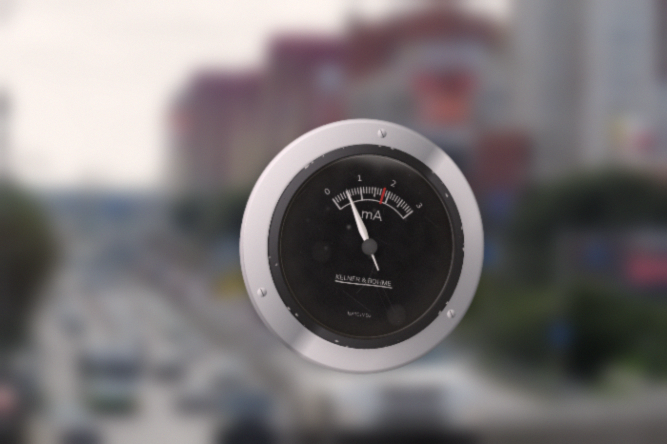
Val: 0.5 mA
